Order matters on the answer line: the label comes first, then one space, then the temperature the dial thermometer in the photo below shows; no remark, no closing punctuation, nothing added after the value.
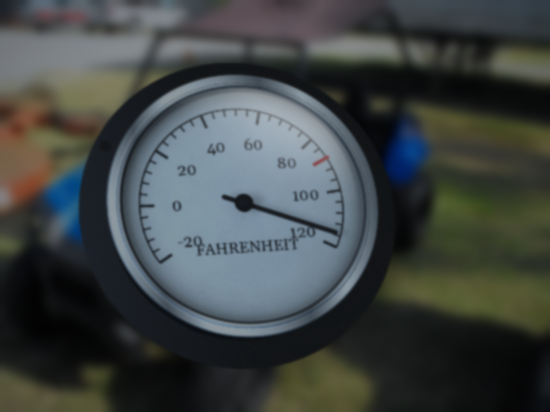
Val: 116 °F
